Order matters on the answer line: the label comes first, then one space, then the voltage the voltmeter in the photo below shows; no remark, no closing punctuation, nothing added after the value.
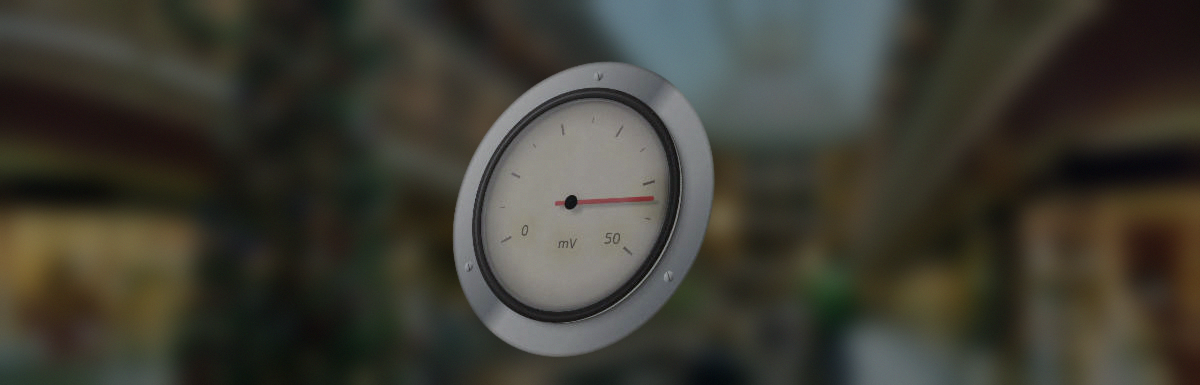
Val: 42.5 mV
